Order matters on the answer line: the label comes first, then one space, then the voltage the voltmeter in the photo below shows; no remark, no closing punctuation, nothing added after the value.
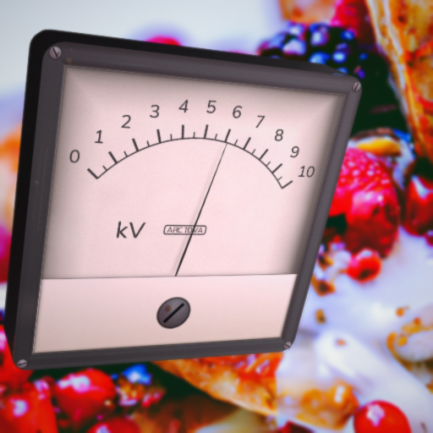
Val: 6 kV
